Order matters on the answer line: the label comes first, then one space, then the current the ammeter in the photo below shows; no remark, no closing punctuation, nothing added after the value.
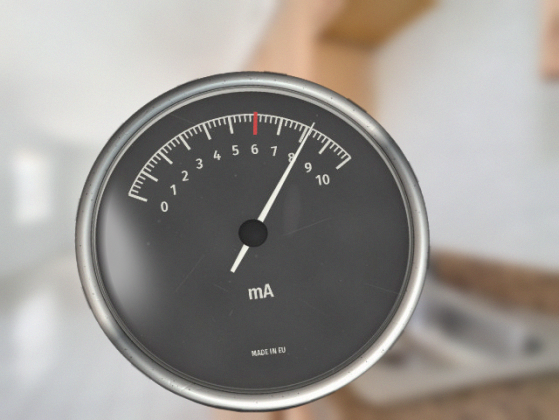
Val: 8.2 mA
